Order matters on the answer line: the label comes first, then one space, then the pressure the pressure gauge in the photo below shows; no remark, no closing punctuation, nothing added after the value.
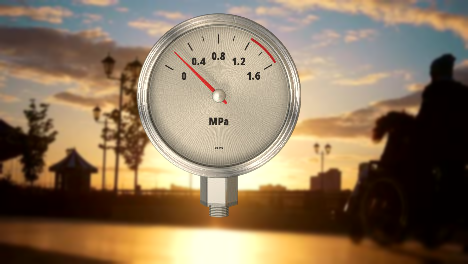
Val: 0.2 MPa
